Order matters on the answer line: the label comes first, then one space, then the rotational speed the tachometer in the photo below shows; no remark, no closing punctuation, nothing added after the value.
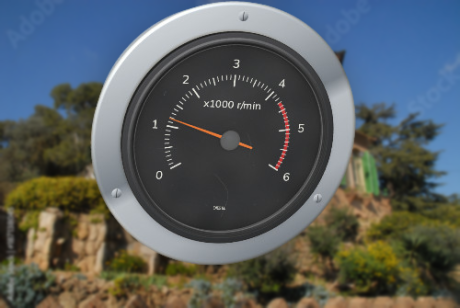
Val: 1200 rpm
